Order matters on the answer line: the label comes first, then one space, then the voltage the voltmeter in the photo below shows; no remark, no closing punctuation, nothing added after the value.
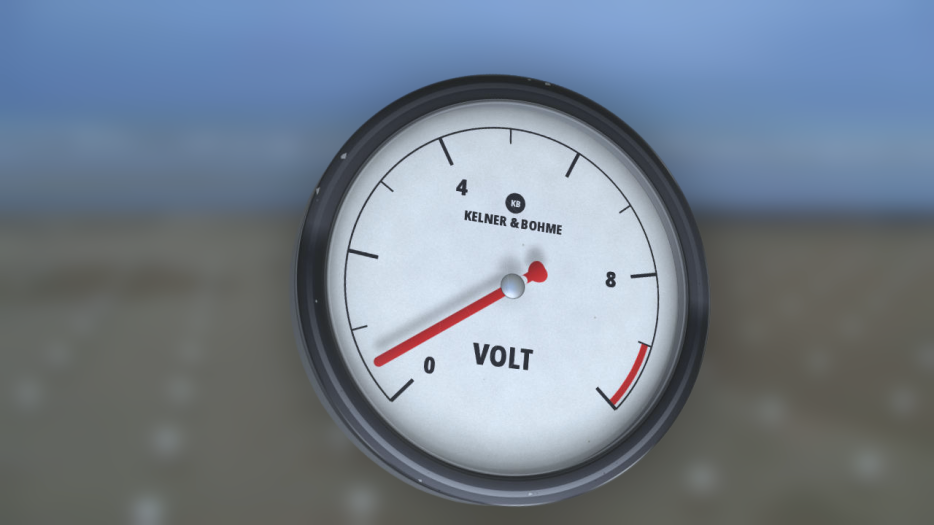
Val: 0.5 V
